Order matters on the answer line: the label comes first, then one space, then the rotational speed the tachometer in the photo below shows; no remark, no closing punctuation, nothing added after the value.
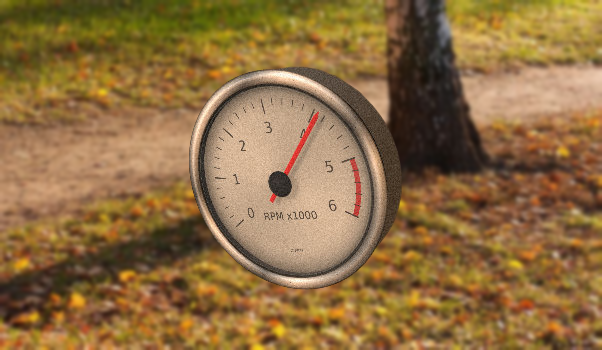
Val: 4100 rpm
